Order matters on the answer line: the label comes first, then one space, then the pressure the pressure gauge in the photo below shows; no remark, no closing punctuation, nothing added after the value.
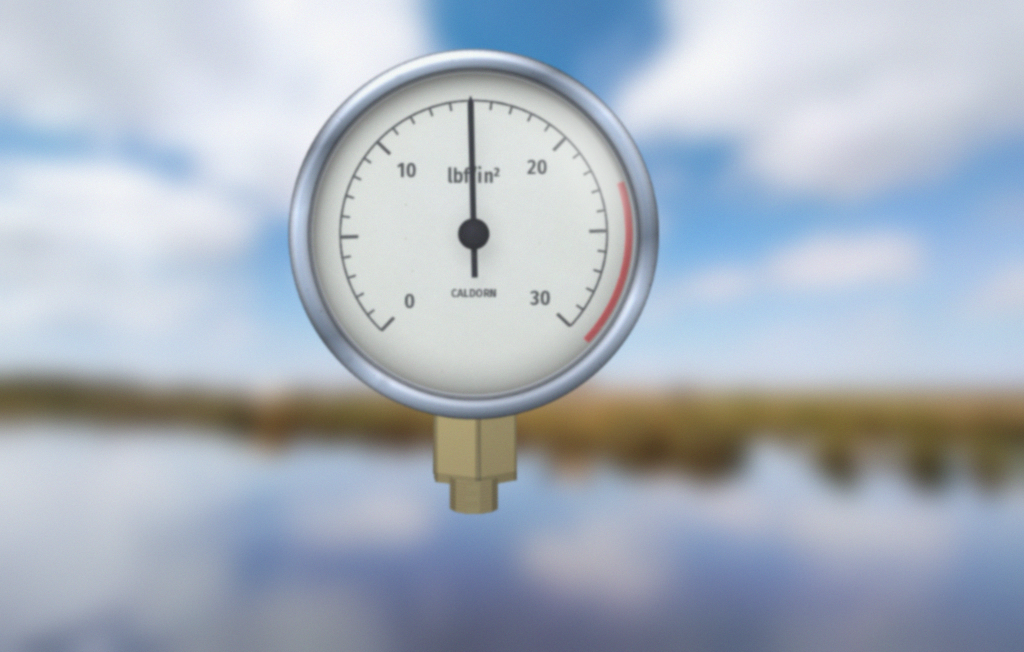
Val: 15 psi
